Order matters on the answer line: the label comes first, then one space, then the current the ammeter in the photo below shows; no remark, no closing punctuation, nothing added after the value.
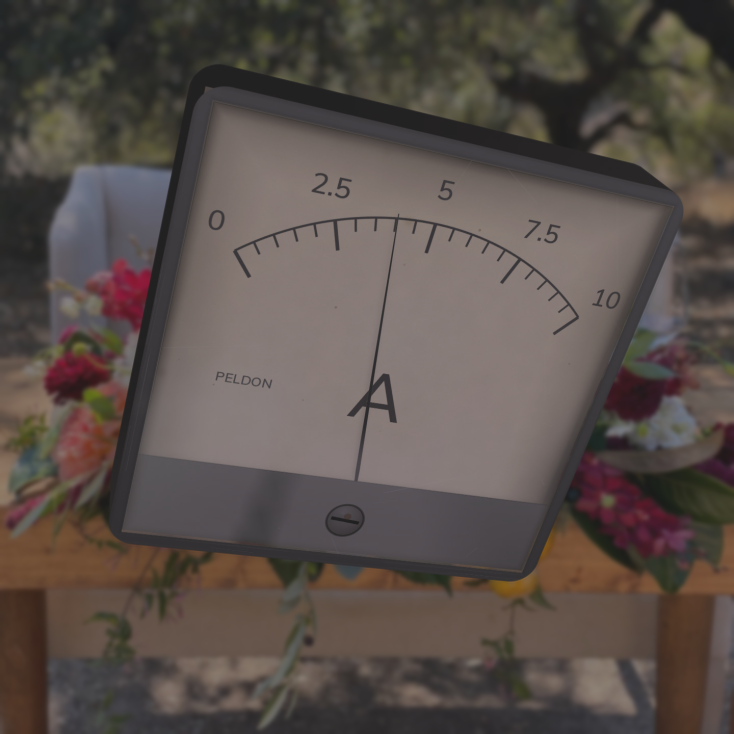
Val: 4 A
